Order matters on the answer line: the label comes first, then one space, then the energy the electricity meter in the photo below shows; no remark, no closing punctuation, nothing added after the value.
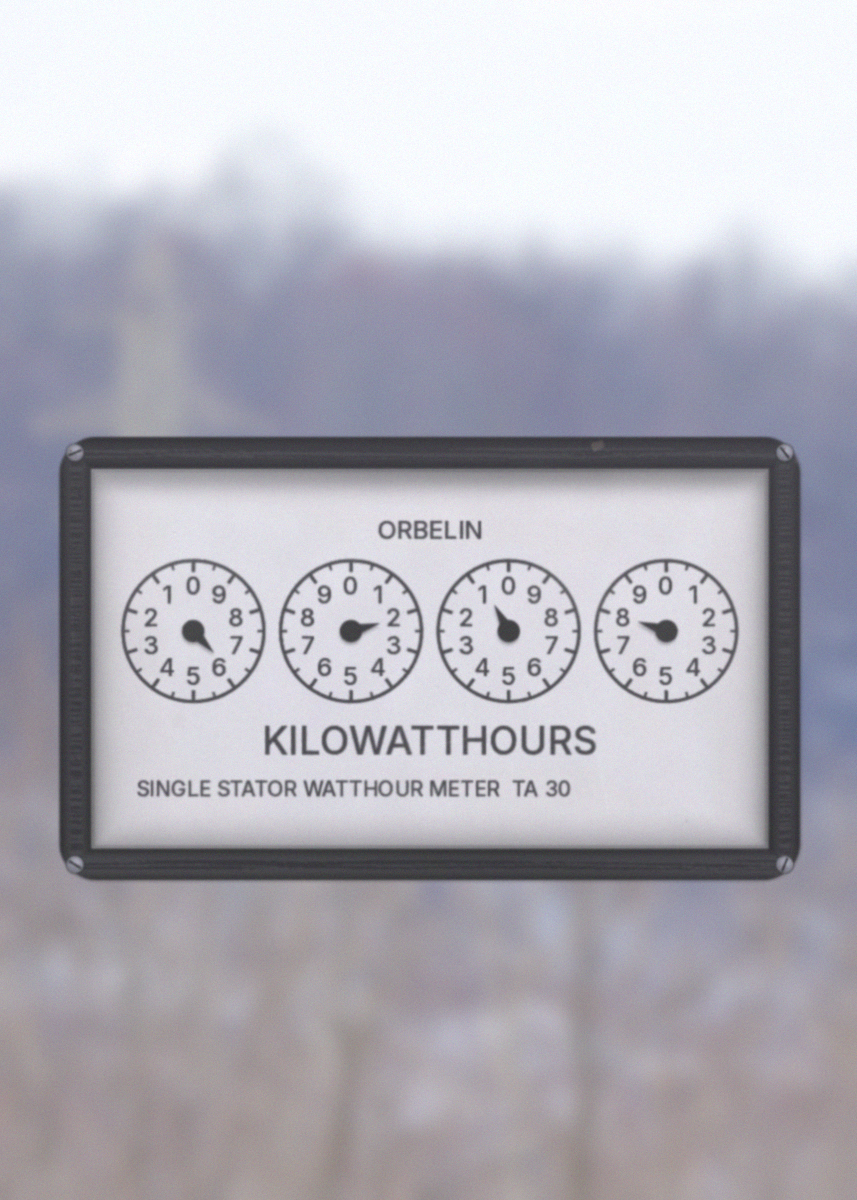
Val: 6208 kWh
